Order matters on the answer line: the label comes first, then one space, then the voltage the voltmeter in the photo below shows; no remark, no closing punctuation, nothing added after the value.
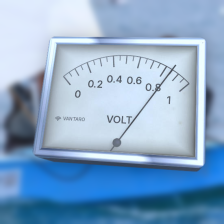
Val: 0.85 V
